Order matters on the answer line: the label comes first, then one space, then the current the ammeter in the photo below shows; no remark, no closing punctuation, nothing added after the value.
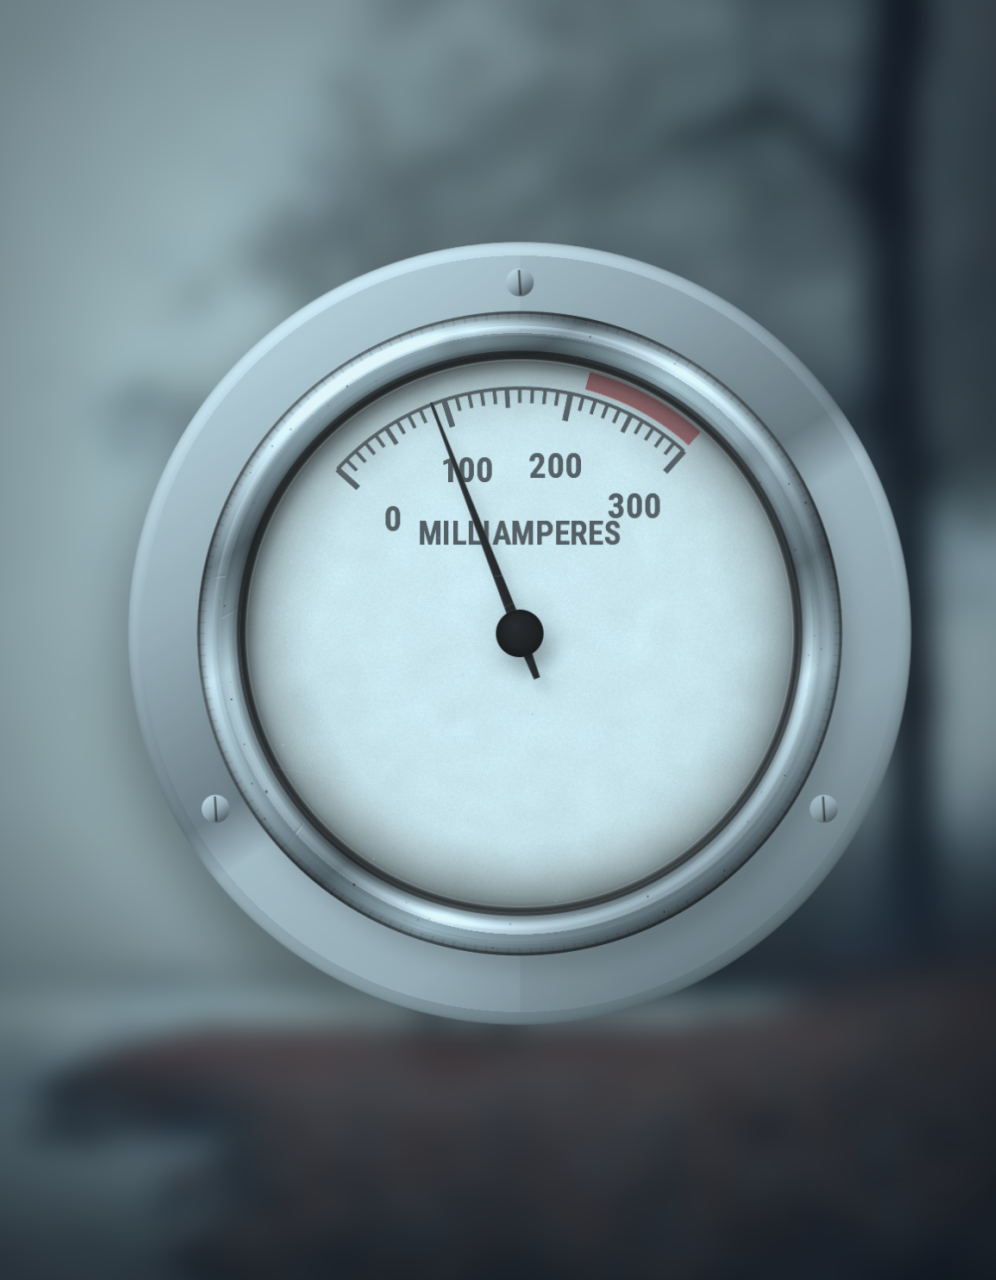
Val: 90 mA
